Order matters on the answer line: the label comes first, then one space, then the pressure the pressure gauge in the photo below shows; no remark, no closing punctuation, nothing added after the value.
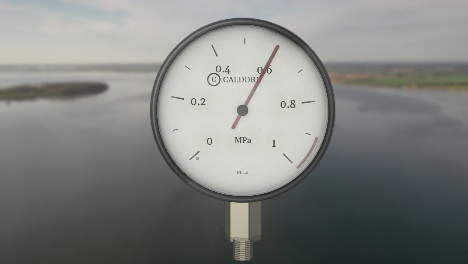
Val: 0.6 MPa
